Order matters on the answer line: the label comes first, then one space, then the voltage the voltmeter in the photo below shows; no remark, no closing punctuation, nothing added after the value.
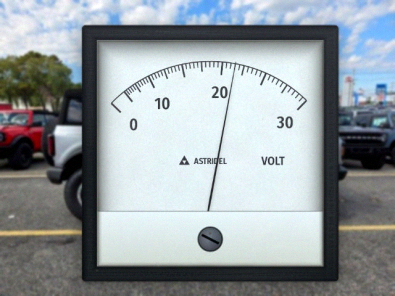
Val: 21.5 V
